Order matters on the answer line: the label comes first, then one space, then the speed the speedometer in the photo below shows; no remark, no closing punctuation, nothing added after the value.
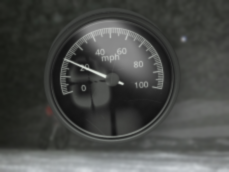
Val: 20 mph
